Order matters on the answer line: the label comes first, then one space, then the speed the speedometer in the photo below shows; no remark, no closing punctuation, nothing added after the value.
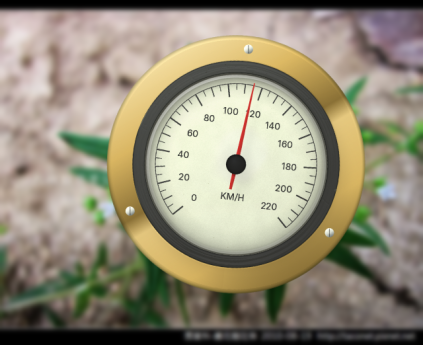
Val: 115 km/h
